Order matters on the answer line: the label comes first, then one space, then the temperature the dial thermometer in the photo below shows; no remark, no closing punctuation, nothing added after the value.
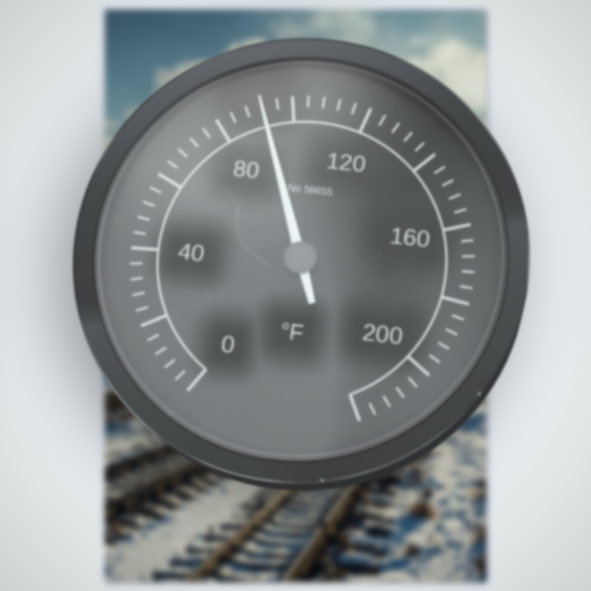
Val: 92 °F
